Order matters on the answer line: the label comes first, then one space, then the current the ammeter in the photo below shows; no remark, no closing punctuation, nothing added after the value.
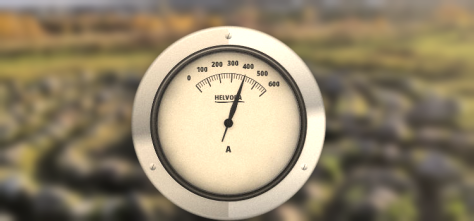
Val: 400 A
